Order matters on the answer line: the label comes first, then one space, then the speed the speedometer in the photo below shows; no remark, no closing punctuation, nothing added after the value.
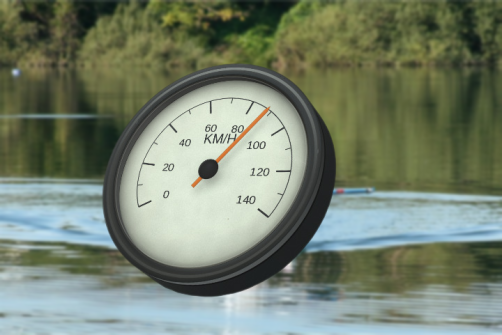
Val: 90 km/h
